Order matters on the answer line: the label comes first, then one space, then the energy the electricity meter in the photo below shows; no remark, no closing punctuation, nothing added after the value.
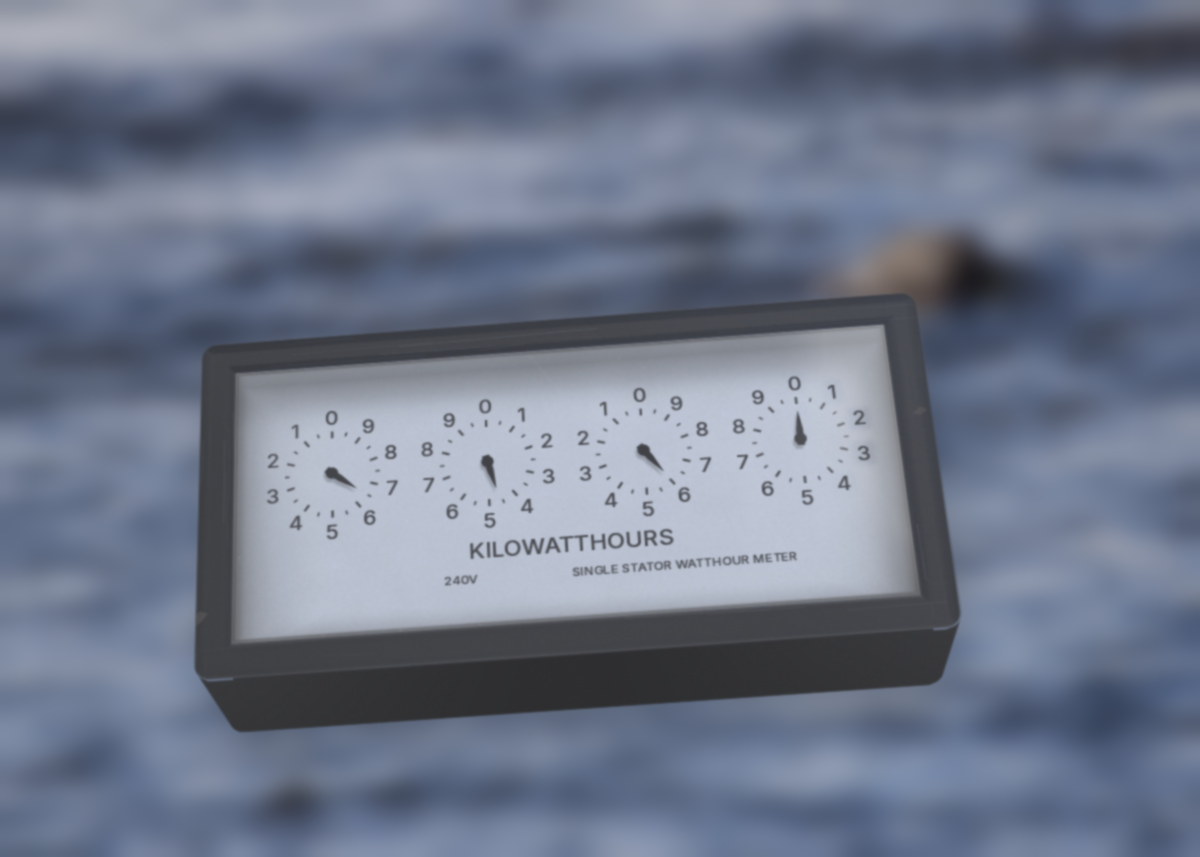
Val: 6460 kWh
